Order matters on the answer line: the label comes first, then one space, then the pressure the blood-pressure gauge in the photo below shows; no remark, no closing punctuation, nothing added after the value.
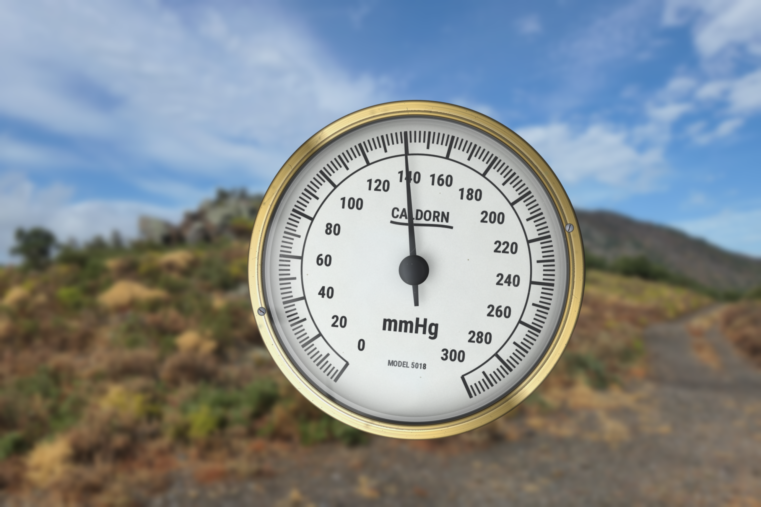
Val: 140 mmHg
